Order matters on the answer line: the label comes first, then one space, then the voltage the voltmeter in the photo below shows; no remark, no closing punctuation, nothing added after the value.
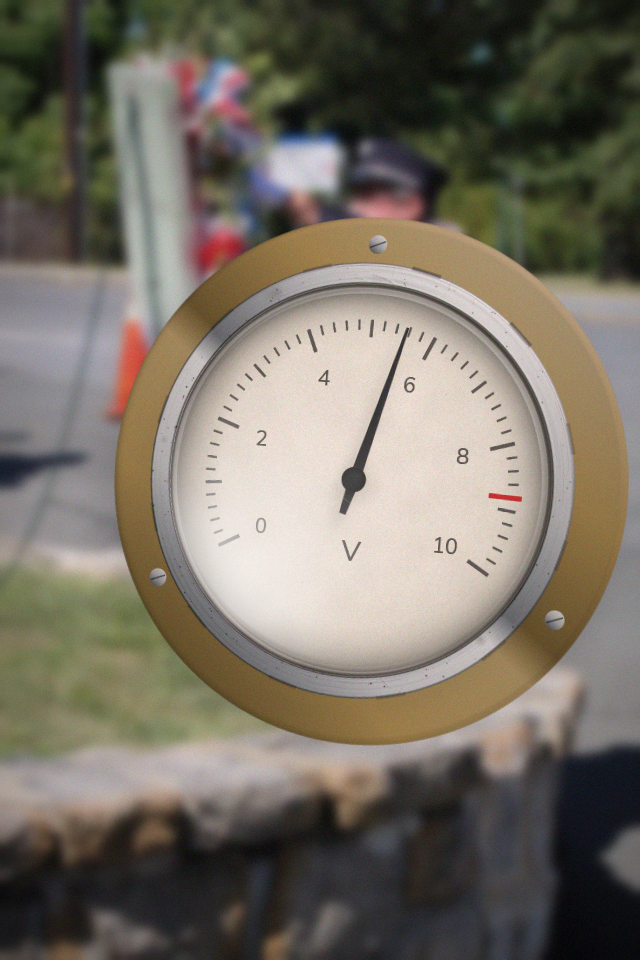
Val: 5.6 V
